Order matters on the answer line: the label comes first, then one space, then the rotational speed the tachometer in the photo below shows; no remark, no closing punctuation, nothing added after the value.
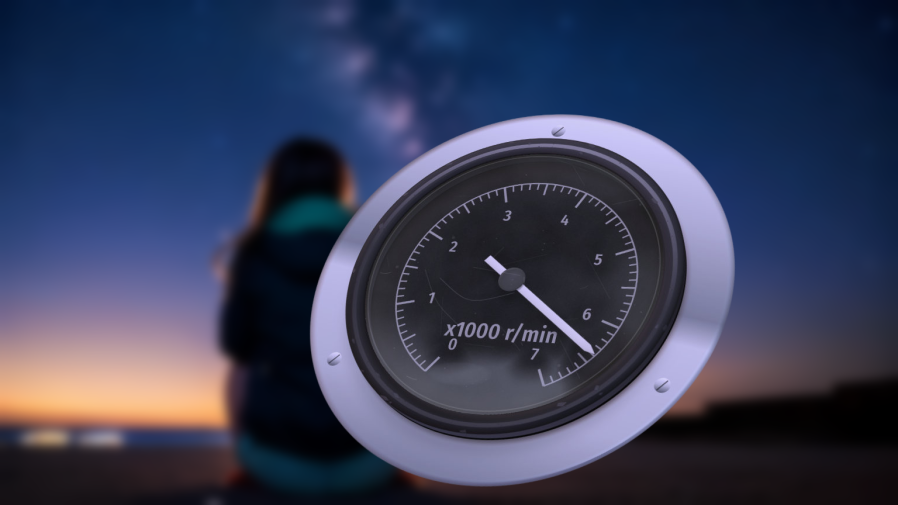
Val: 6400 rpm
